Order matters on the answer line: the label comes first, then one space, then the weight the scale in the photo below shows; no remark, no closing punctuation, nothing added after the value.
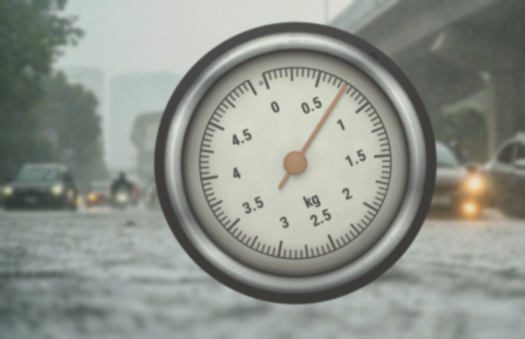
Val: 0.75 kg
